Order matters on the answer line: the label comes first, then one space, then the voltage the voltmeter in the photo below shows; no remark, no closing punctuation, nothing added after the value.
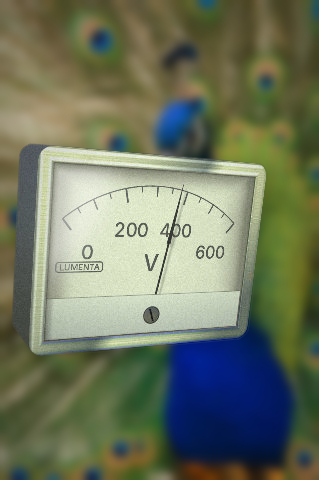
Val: 375 V
